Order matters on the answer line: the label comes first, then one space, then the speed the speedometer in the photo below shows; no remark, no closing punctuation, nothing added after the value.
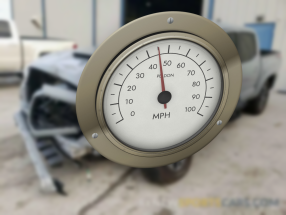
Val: 45 mph
